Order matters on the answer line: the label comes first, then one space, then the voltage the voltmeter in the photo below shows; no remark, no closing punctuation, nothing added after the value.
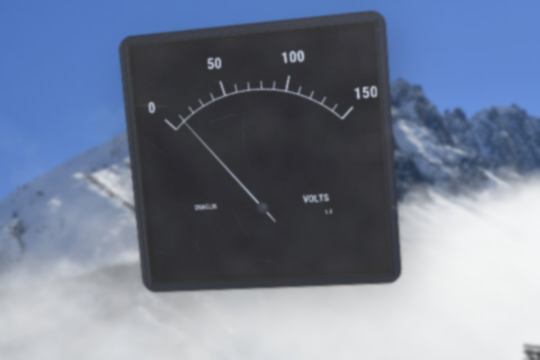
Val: 10 V
